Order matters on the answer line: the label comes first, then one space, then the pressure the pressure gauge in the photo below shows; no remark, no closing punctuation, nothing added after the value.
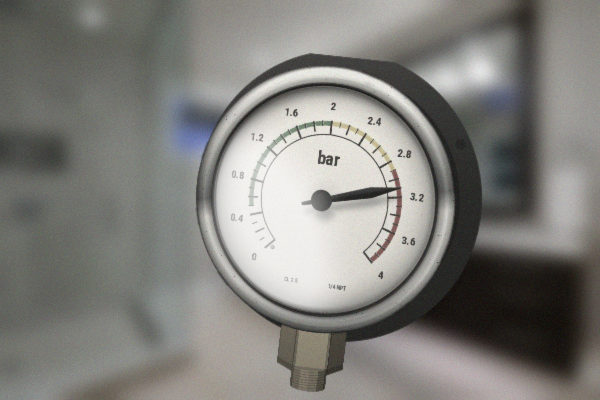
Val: 3.1 bar
